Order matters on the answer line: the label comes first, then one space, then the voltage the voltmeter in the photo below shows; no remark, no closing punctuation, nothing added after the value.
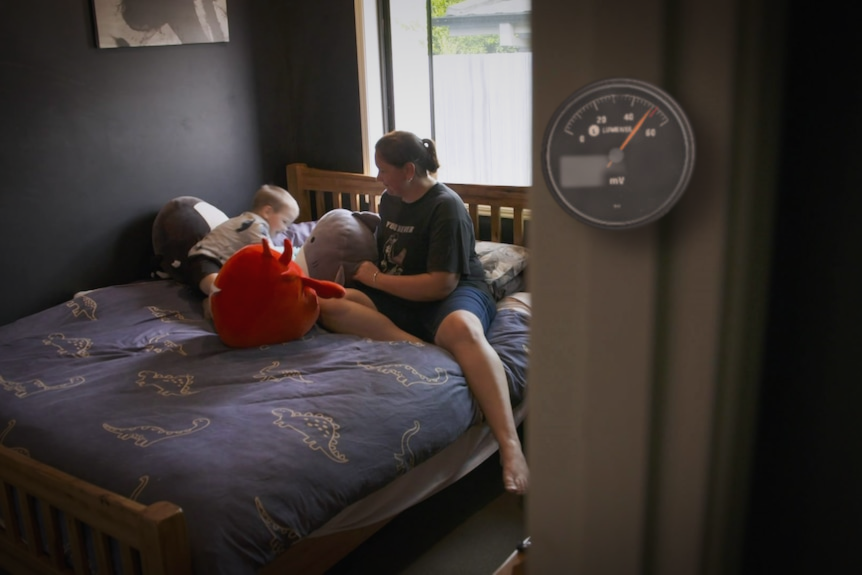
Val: 50 mV
